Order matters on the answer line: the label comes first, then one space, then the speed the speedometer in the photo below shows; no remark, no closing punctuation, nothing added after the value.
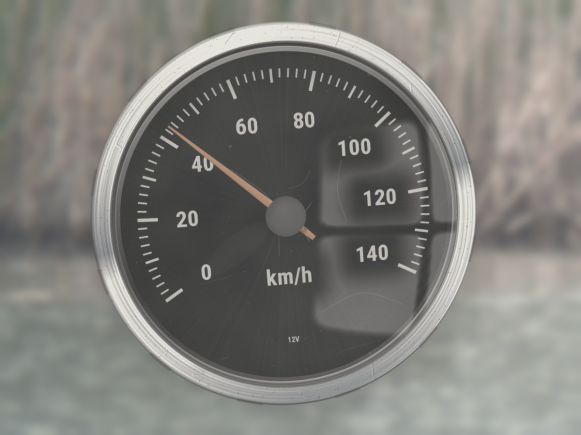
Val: 43 km/h
